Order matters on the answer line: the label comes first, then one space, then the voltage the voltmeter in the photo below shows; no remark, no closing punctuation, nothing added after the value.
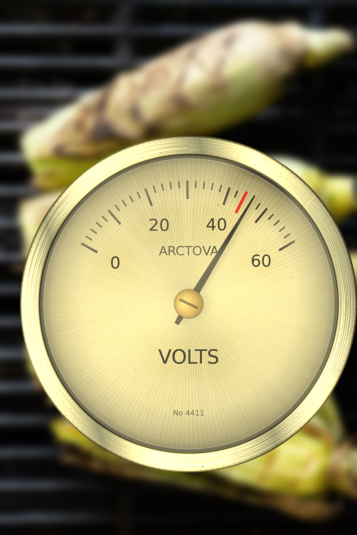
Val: 46 V
